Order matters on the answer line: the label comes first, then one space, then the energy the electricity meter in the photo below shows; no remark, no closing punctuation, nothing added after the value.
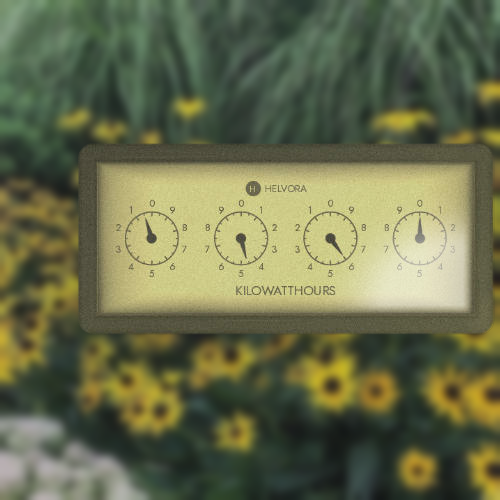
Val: 460 kWh
